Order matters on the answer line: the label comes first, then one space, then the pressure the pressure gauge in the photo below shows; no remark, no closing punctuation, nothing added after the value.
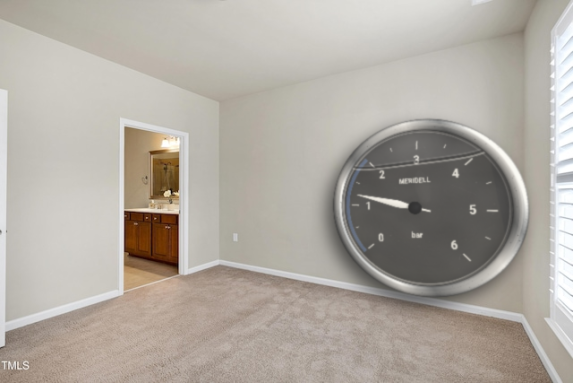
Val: 1.25 bar
